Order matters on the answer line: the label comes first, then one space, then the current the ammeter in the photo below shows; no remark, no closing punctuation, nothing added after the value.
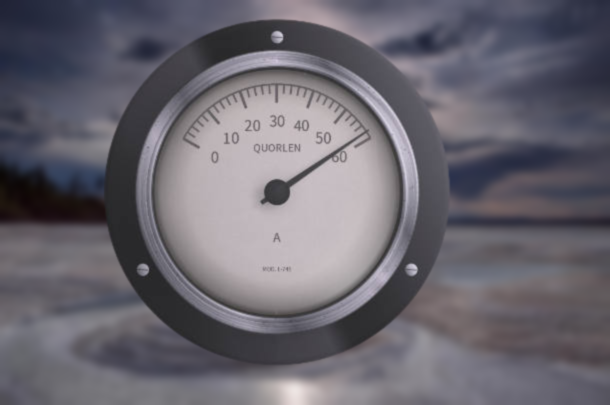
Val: 58 A
